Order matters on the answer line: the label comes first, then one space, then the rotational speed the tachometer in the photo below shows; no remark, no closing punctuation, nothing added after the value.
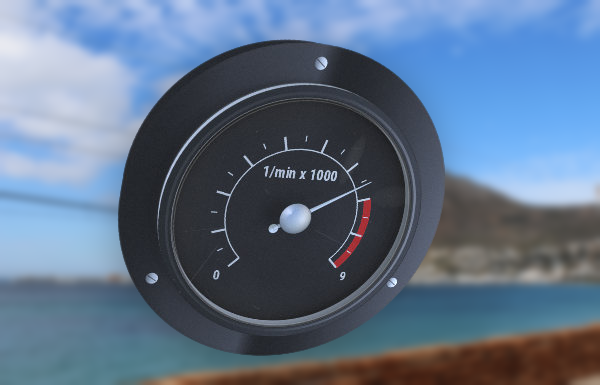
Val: 6500 rpm
